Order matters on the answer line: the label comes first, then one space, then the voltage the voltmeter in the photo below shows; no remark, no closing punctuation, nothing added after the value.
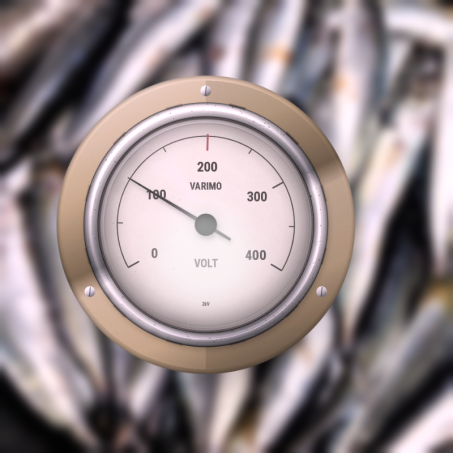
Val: 100 V
